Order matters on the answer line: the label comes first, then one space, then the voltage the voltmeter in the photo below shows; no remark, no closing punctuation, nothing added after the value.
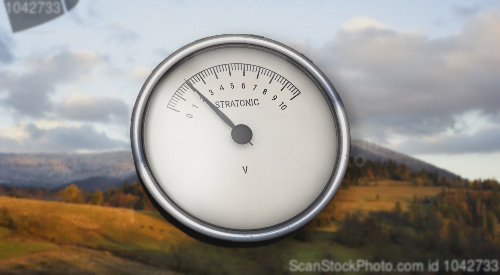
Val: 2 V
